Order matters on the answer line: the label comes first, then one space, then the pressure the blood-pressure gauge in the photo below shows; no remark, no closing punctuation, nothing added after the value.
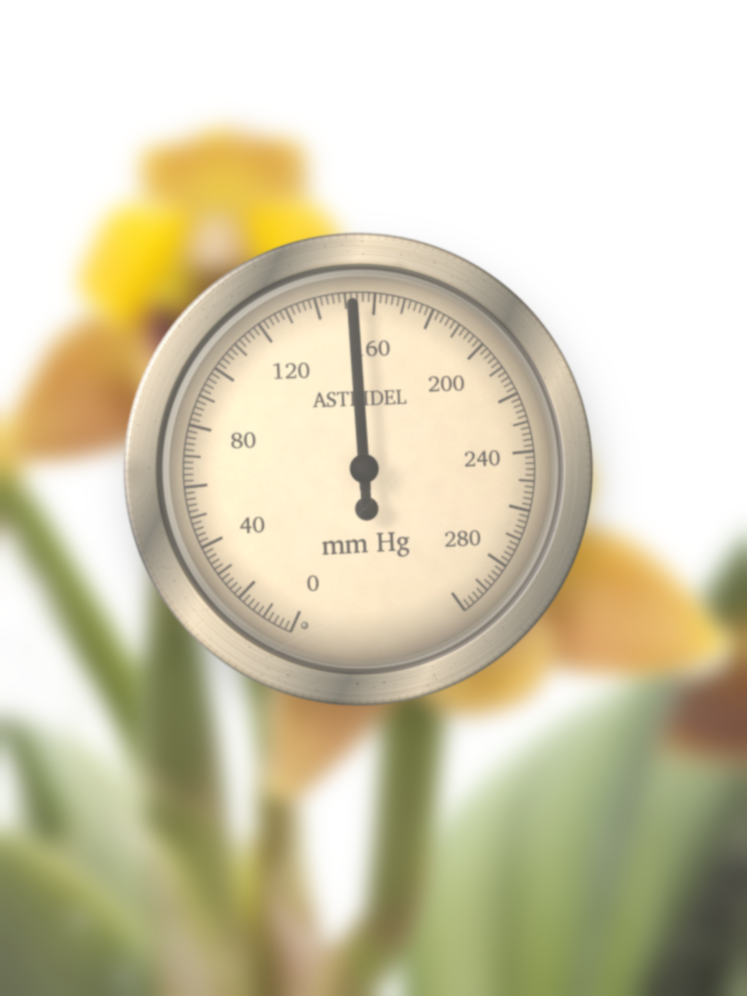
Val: 152 mmHg
